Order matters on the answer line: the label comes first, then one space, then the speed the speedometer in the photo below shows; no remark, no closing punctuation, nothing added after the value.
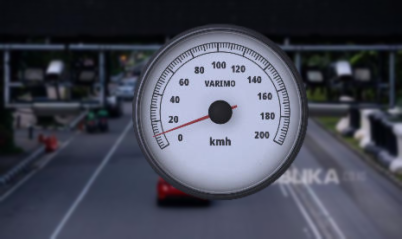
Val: 10 km/h
